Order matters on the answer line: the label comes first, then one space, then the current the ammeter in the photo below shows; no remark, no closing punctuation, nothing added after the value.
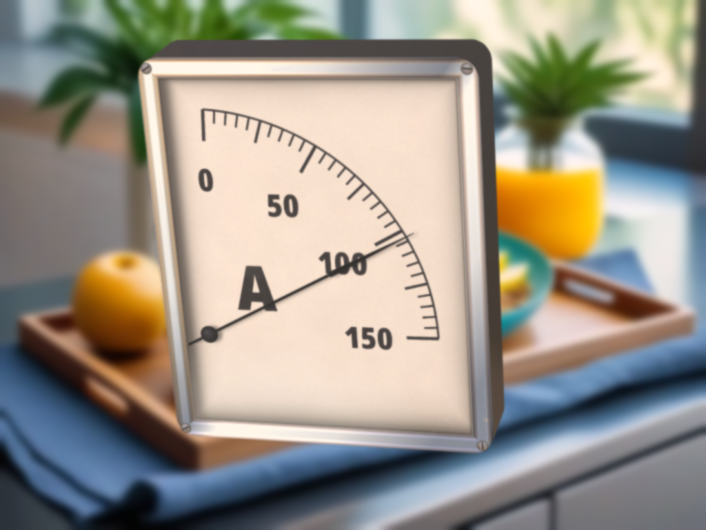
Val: 102.5 A
